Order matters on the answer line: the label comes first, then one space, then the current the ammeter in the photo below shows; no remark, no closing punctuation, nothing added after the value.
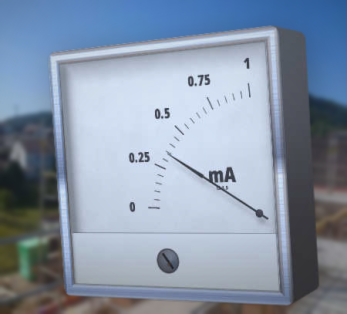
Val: 0.35 mA
